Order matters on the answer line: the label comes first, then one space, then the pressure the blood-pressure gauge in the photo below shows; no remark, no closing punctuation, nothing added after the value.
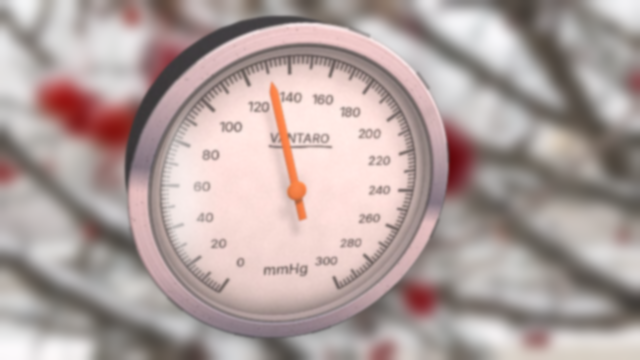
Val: 130 mmHg
